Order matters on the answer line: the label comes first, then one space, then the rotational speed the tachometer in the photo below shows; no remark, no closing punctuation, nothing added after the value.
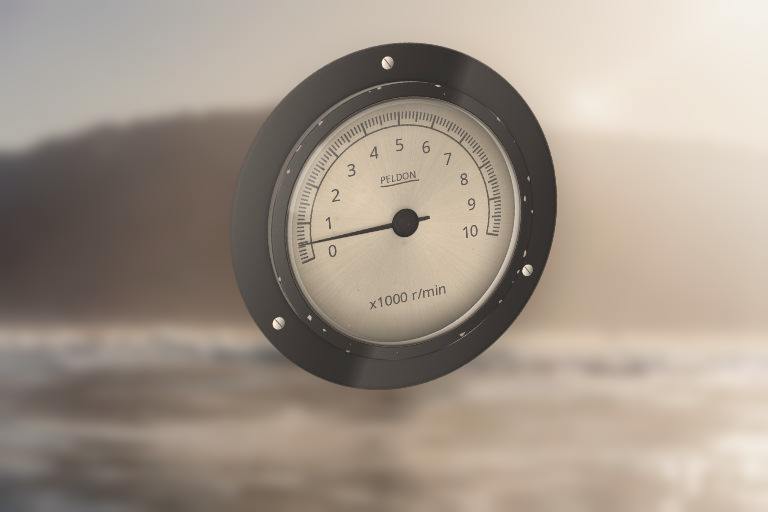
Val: 500 rpm
